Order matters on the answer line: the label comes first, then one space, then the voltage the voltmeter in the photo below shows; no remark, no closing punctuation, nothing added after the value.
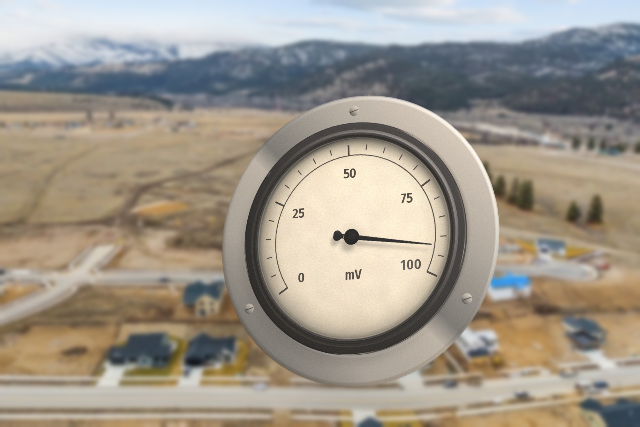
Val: 92.5 mV
